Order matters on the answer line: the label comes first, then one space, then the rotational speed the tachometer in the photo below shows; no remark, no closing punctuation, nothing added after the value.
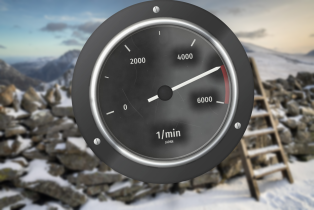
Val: 5000 rpm
